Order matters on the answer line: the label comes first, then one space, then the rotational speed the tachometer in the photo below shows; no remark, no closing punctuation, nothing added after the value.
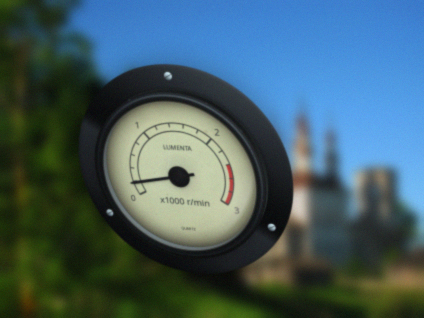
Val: 200 rpm
